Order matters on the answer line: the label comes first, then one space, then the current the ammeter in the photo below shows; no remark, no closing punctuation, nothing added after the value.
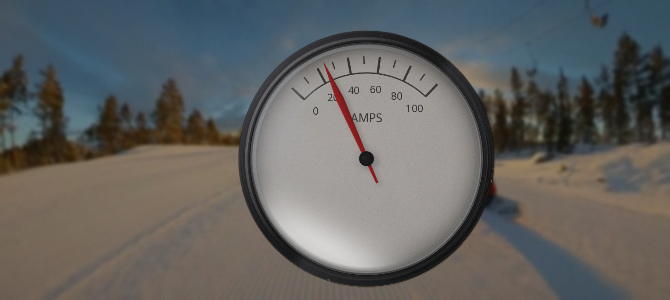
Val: 25 A
